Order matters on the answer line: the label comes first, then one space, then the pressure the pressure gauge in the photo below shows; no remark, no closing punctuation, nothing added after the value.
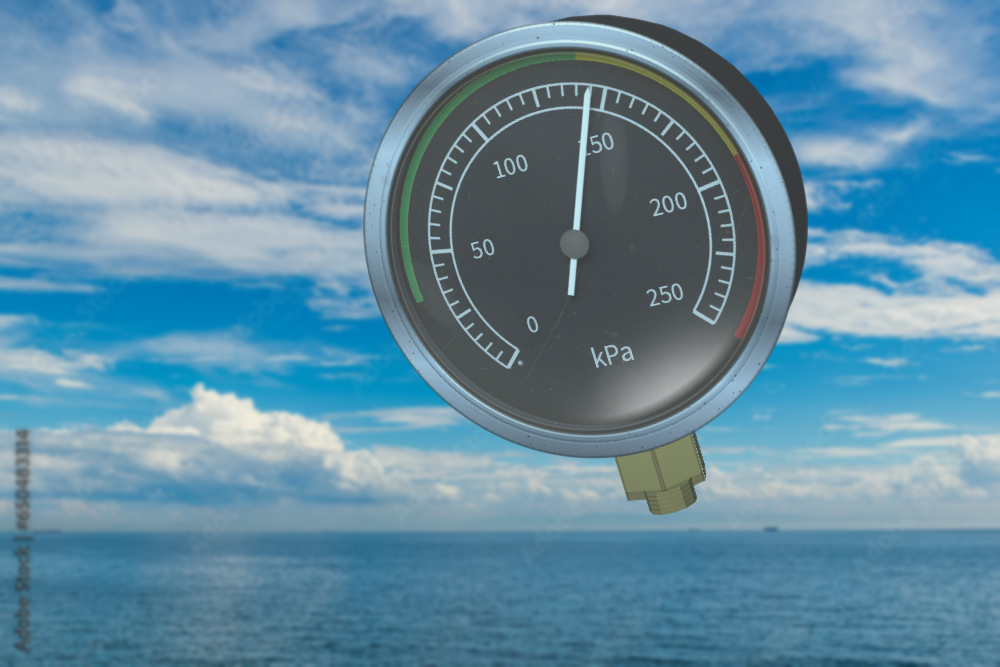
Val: 145 kPa
